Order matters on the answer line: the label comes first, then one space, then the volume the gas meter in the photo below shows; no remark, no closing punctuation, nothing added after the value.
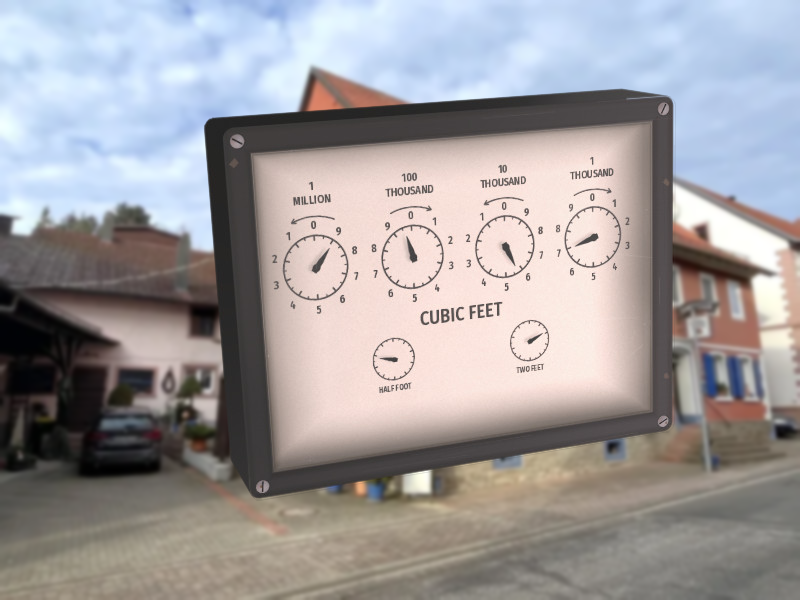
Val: 895700 ft³
